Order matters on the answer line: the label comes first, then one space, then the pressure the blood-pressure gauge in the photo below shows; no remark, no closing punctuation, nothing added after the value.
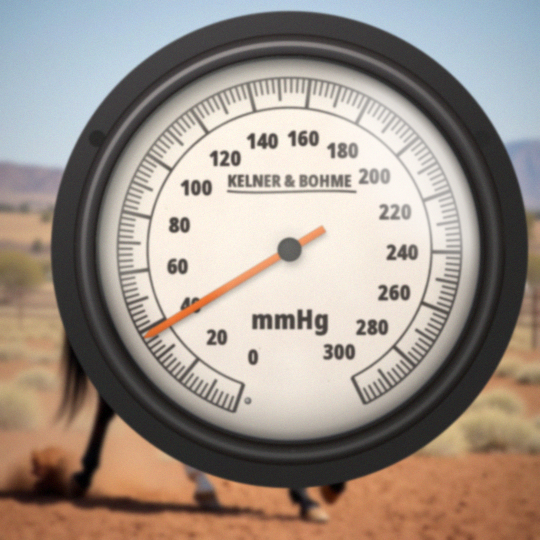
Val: 38 mmHg
